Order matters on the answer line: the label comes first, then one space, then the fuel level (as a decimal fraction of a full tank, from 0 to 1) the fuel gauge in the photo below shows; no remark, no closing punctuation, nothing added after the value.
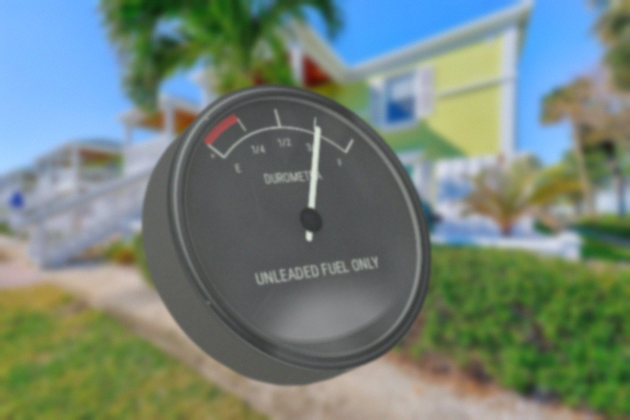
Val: 0.75
